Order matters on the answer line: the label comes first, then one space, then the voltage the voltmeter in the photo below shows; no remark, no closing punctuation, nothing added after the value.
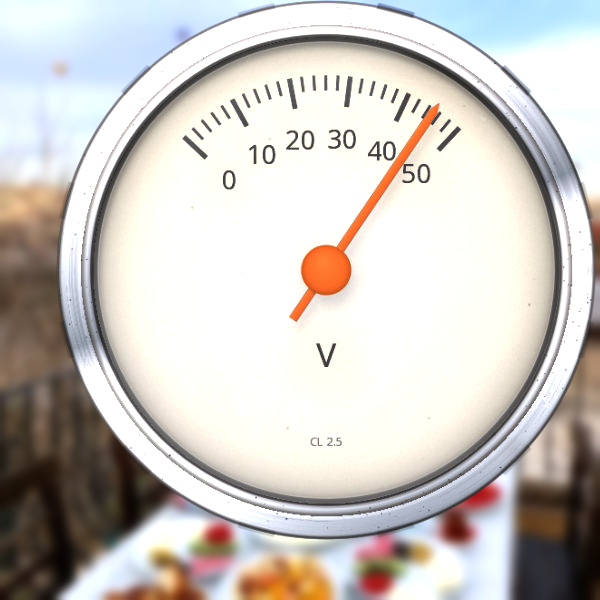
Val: 45 V
